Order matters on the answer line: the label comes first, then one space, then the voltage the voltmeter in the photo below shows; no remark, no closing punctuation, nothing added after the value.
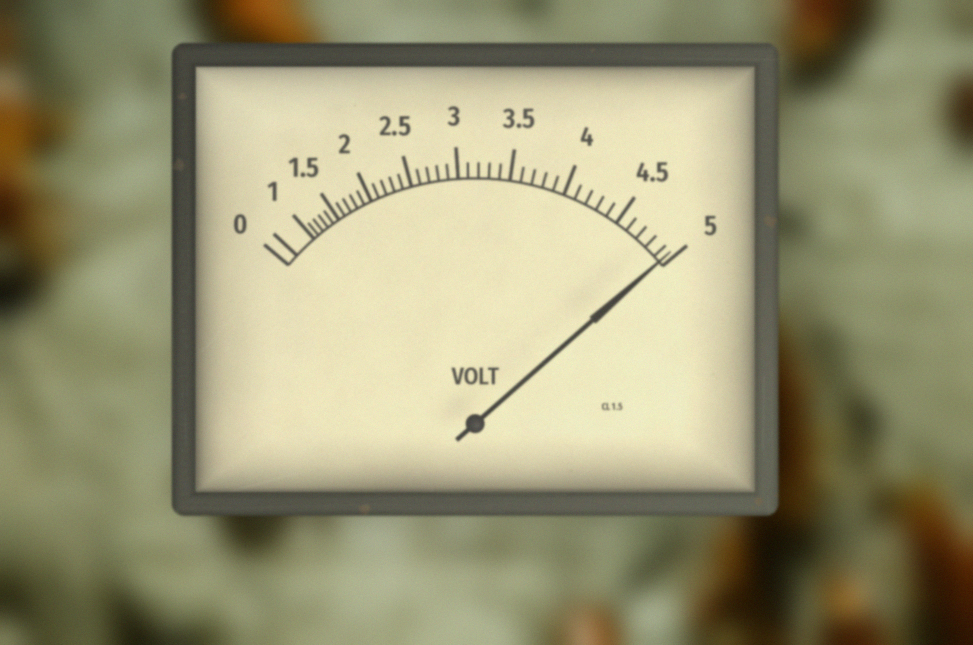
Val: 4.95 V
